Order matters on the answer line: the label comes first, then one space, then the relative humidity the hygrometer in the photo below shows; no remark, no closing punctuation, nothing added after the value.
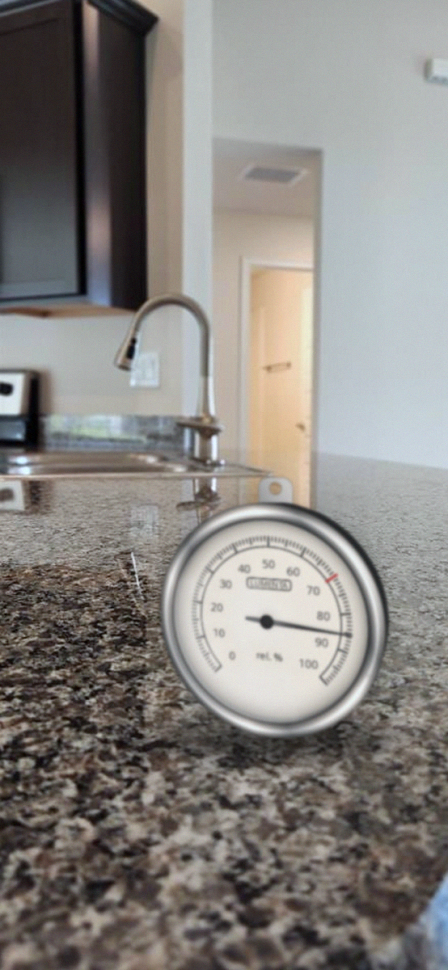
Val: 85 %
